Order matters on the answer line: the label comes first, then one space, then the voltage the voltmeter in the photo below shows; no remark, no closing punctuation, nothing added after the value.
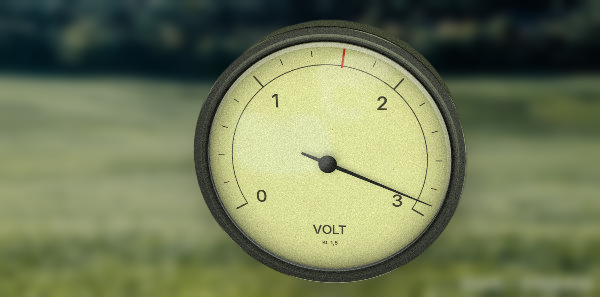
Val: 2.9 V
